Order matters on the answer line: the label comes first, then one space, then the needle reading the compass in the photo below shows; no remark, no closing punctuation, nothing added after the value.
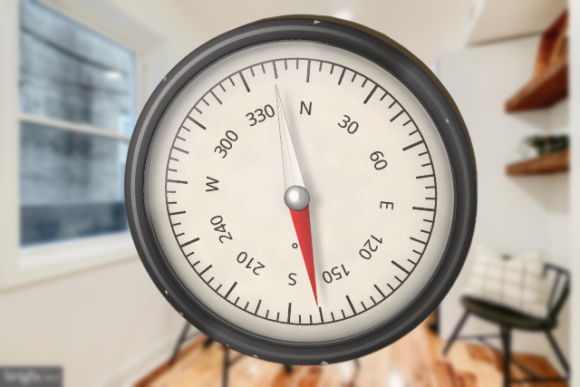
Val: 165 °
